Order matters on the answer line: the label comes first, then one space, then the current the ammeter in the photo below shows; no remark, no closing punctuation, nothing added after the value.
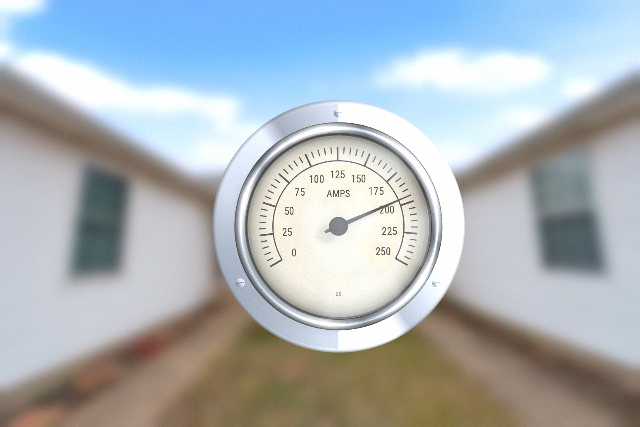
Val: 195 A
